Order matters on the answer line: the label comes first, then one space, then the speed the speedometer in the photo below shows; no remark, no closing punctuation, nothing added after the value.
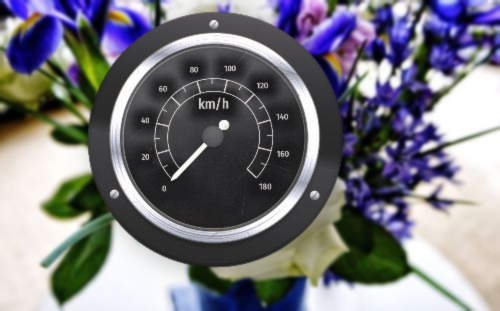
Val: 0 km/h
